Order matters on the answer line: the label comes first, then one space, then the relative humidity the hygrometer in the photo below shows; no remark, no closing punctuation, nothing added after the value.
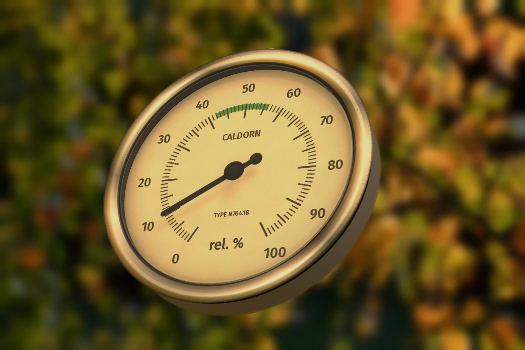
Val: 10 %
